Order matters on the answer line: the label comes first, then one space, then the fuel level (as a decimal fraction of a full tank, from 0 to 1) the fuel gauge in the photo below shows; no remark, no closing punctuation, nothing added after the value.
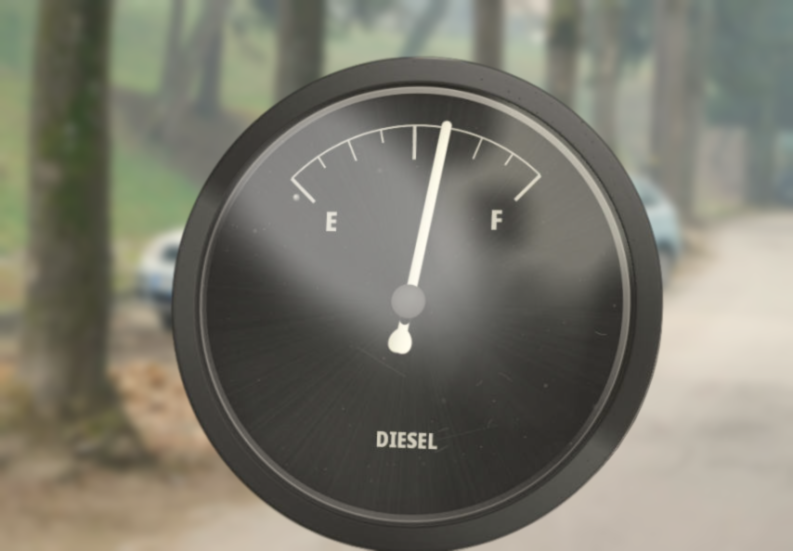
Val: 0.625
